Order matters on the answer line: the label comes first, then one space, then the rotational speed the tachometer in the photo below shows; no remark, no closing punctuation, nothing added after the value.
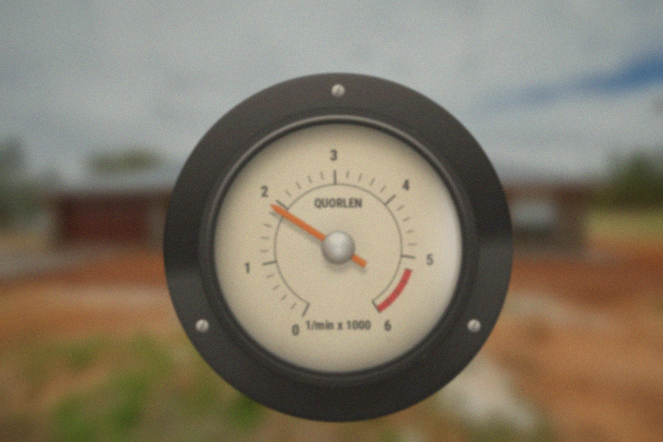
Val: 1900 rpm
